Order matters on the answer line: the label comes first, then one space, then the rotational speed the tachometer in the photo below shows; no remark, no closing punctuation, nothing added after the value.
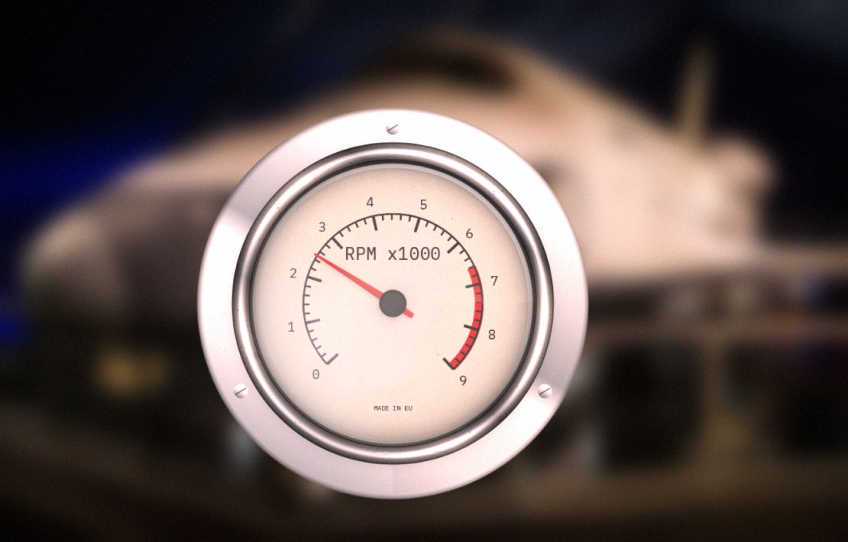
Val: 2500 rpm
